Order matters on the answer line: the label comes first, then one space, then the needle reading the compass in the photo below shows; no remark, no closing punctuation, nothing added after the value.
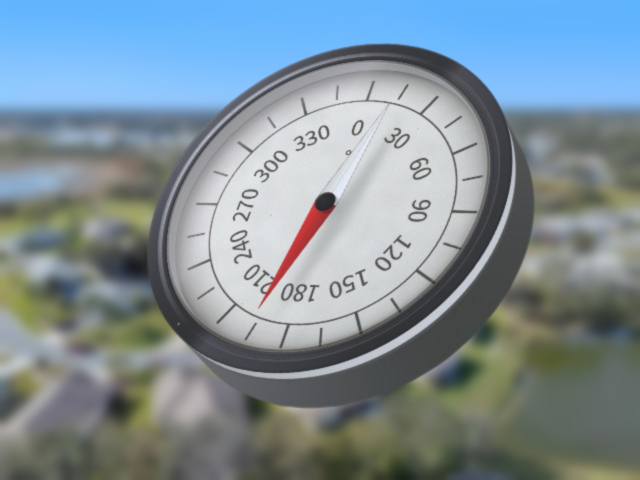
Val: 195 °
